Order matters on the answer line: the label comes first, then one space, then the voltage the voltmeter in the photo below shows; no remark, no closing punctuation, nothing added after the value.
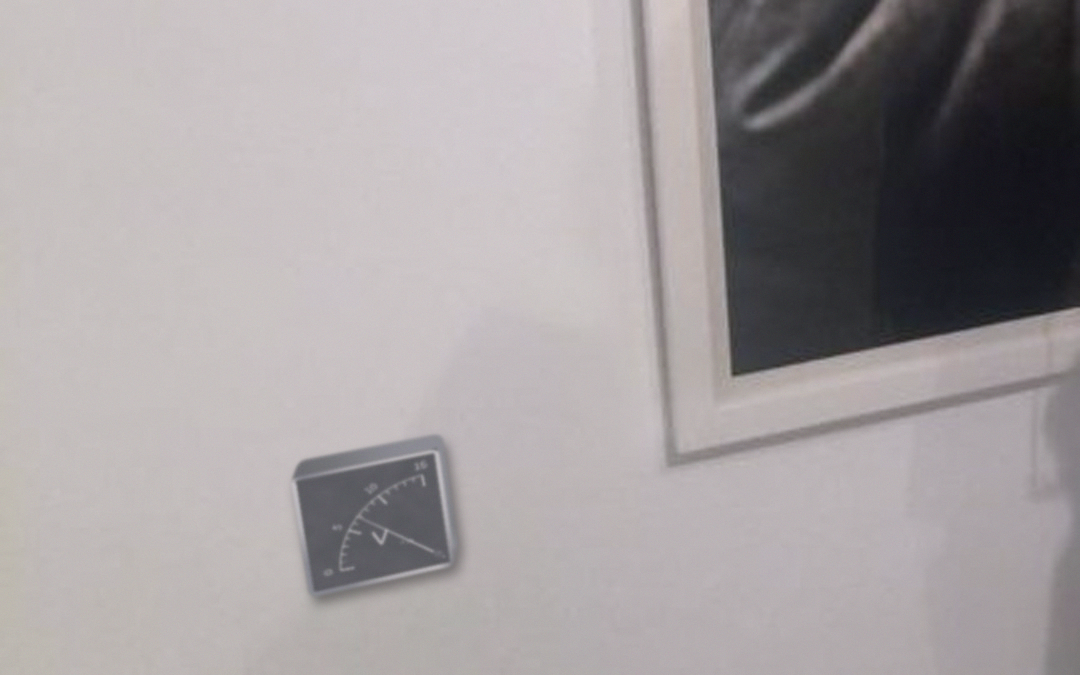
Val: 7 V
